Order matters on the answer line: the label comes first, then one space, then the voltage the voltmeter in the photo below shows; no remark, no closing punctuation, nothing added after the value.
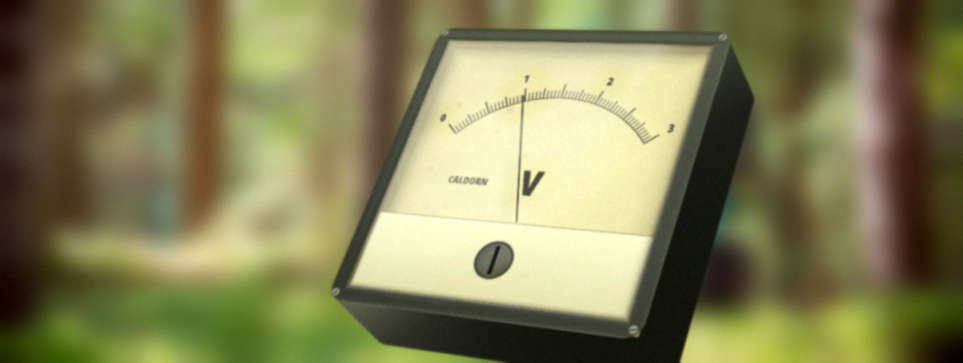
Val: 1 V
